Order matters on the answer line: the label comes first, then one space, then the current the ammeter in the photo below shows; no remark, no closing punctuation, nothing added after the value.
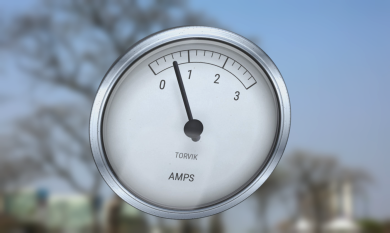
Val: 0.6 A
